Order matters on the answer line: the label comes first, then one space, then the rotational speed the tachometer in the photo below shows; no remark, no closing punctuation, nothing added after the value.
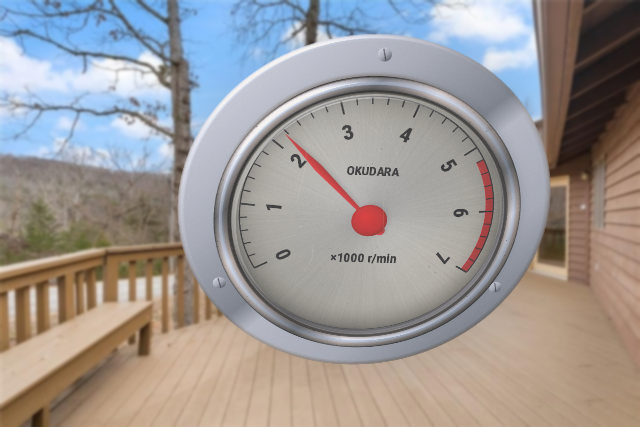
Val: 2200 rpm
